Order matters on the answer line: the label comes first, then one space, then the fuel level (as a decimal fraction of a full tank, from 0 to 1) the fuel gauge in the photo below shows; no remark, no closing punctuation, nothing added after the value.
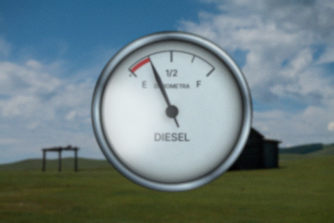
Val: 0.25
